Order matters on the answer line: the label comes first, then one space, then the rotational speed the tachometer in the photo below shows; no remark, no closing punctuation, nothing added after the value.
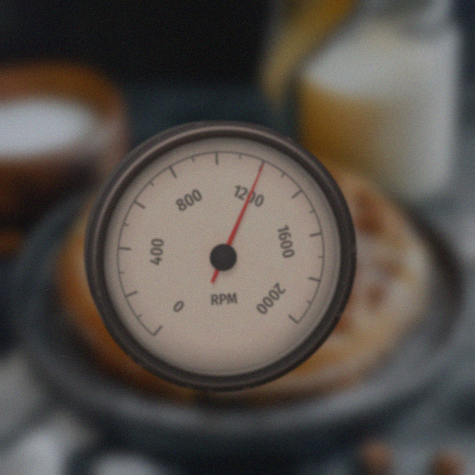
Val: 1200 rpm
